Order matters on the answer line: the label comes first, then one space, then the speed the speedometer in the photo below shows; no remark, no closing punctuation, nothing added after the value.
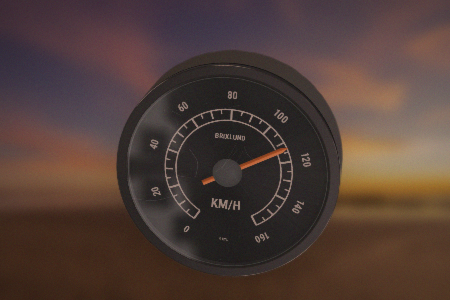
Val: 112.5 km/h
